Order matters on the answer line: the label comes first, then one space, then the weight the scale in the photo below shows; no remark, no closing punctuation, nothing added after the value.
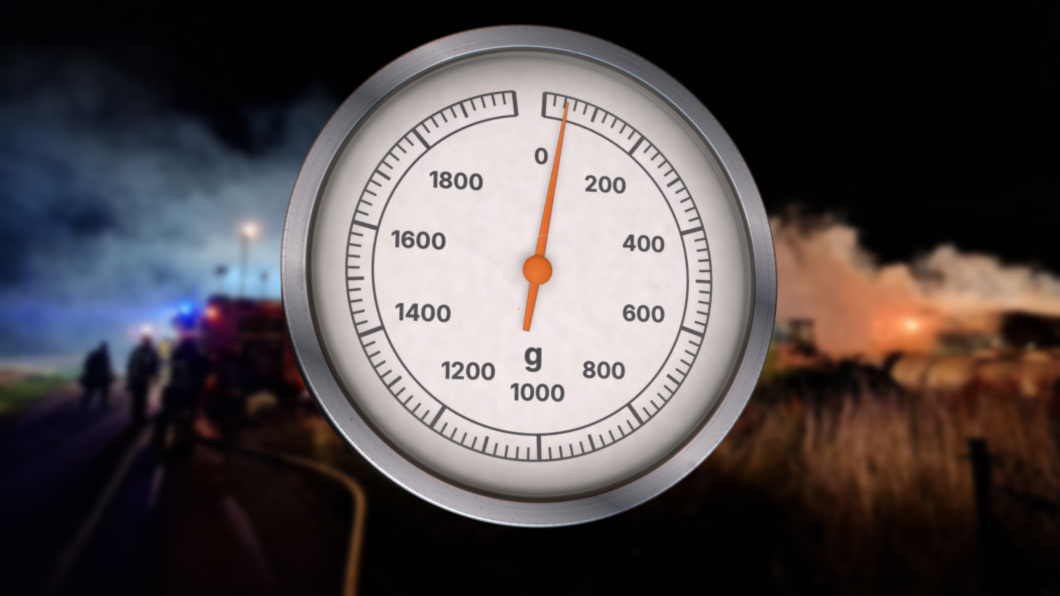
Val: 40 g
